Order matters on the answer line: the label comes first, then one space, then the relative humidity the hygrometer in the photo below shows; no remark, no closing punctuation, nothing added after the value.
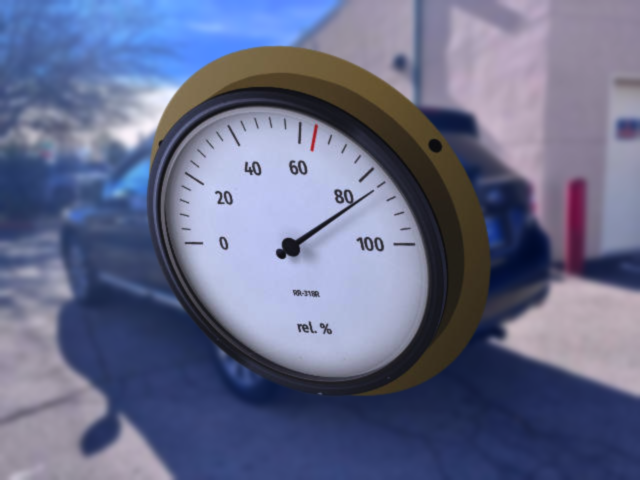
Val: 84 %
